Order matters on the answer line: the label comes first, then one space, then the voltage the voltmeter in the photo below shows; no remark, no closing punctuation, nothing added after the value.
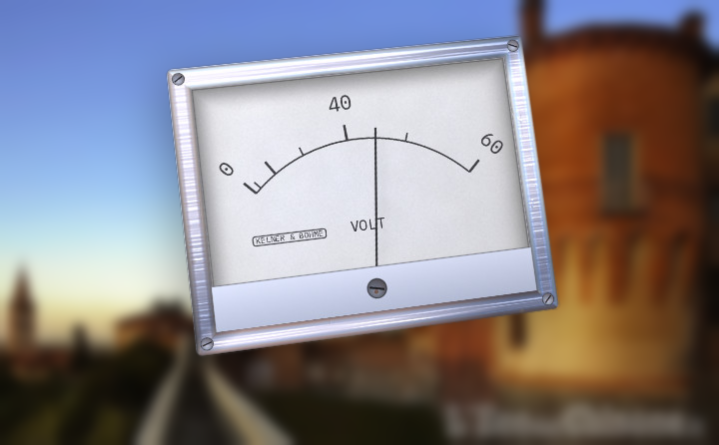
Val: 45 V
